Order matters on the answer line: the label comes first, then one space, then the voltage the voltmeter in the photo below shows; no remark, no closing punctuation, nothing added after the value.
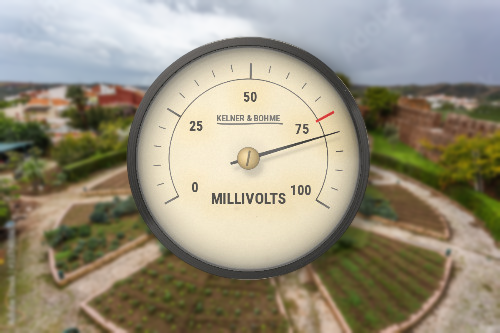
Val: 80 mV
